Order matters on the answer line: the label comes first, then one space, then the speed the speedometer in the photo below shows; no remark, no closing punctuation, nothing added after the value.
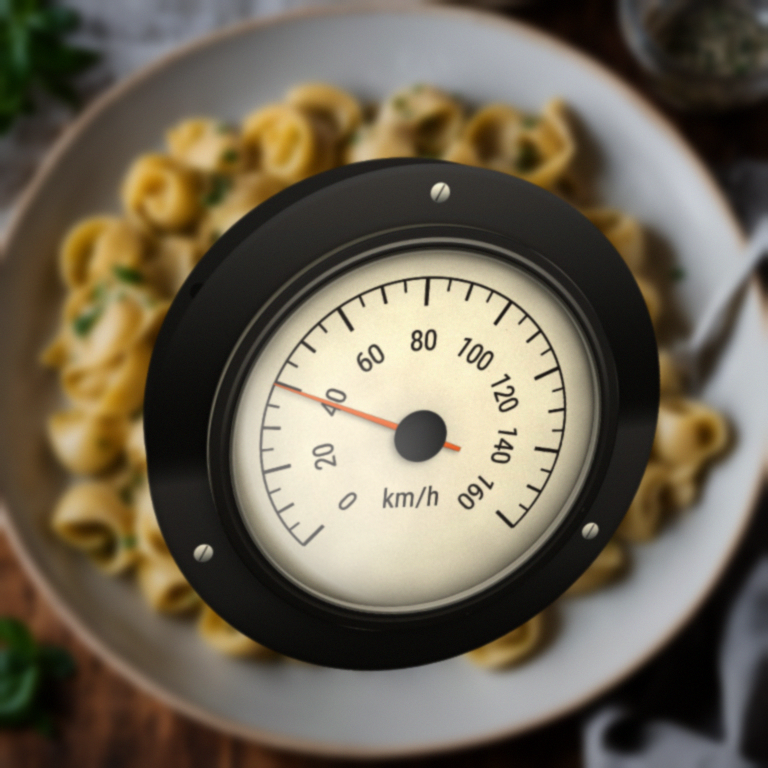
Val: 40 km/h
